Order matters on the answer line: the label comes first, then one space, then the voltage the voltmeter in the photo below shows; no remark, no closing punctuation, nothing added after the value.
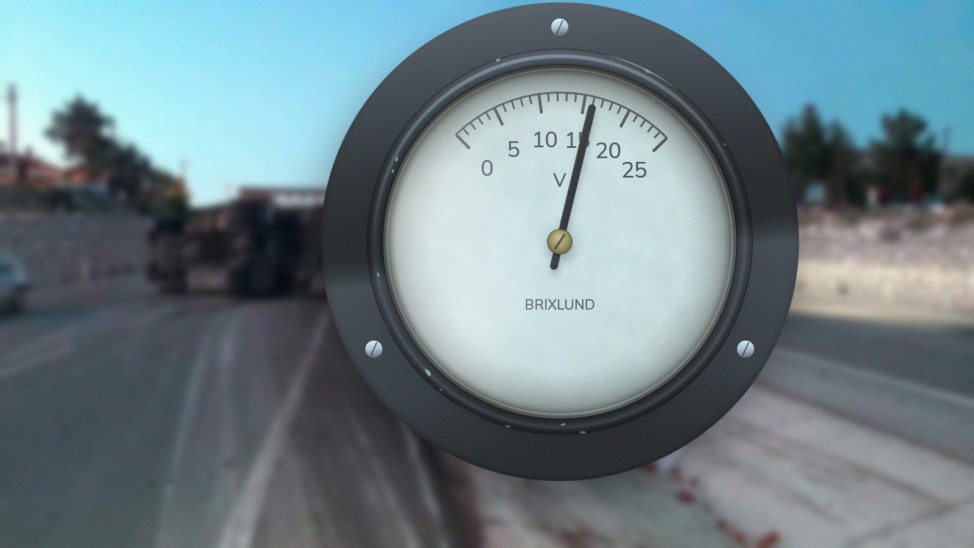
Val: 16 V
